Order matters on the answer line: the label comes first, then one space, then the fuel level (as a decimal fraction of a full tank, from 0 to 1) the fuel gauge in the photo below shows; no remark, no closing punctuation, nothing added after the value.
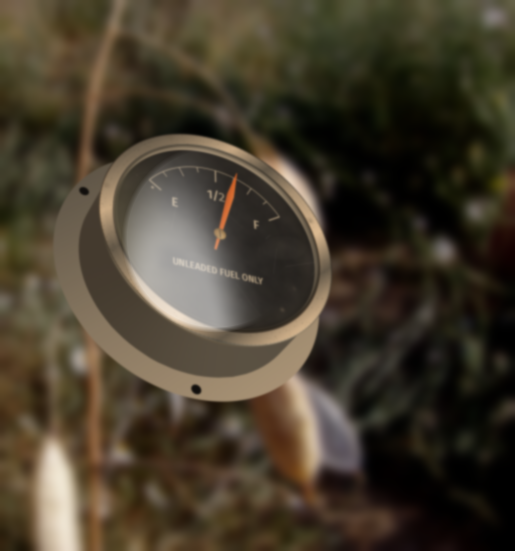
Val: 0.625
